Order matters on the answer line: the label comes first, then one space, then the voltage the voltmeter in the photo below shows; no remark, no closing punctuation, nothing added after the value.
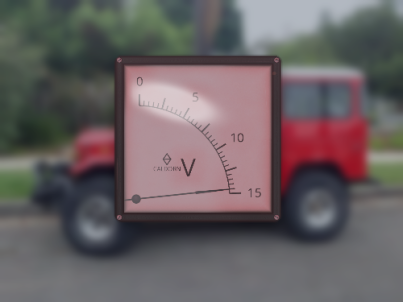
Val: 14.5 V
